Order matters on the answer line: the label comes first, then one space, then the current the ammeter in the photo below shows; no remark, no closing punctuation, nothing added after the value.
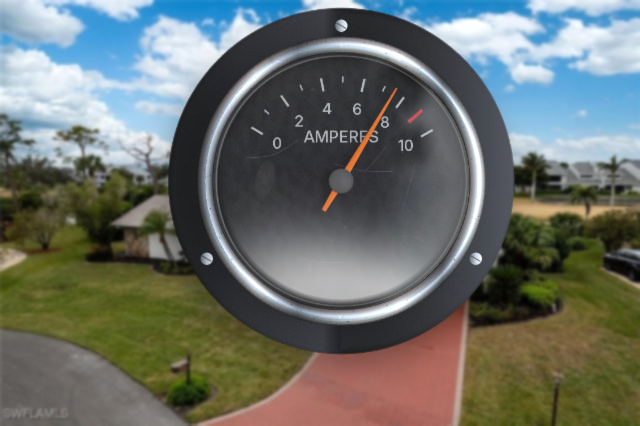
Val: 7.5 A
